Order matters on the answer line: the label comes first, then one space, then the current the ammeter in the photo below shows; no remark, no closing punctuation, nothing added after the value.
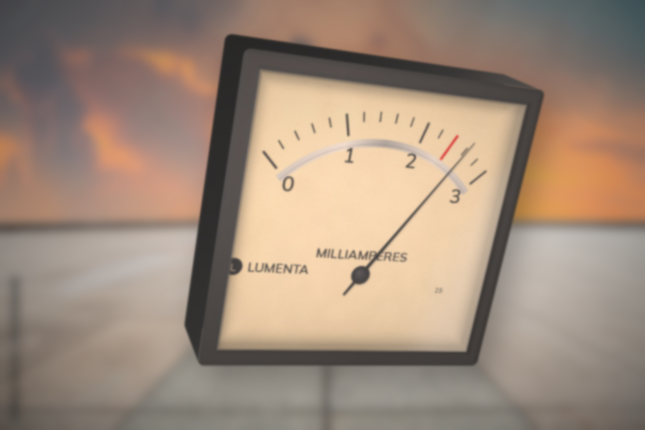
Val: 2.6 mA
